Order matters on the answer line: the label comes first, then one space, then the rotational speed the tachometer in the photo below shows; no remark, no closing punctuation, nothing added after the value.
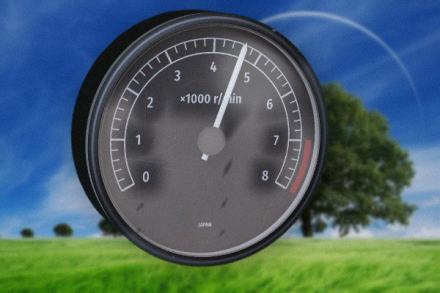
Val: 4600 rpm
